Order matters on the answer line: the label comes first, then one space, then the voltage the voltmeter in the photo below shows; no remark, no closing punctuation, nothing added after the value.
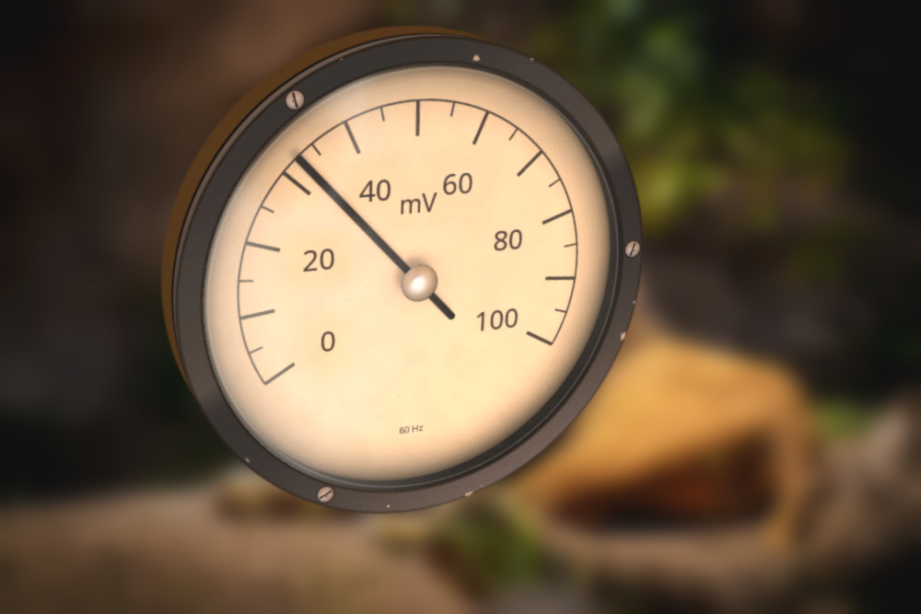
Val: 32.5 mV
